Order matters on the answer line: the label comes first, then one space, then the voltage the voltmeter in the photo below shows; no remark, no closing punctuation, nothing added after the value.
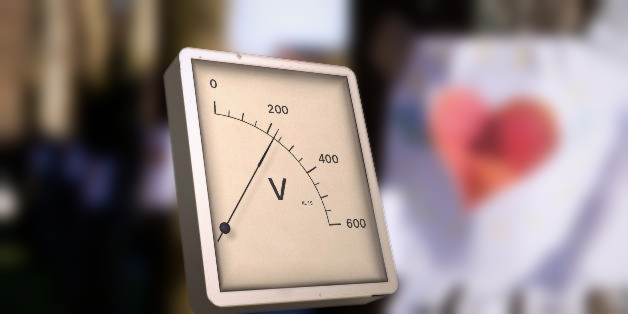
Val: 225 V
